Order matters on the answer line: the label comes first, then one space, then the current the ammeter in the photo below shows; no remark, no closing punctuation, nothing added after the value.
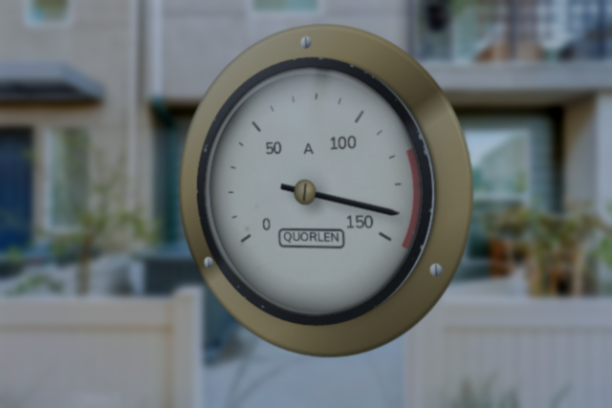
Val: 140 A
